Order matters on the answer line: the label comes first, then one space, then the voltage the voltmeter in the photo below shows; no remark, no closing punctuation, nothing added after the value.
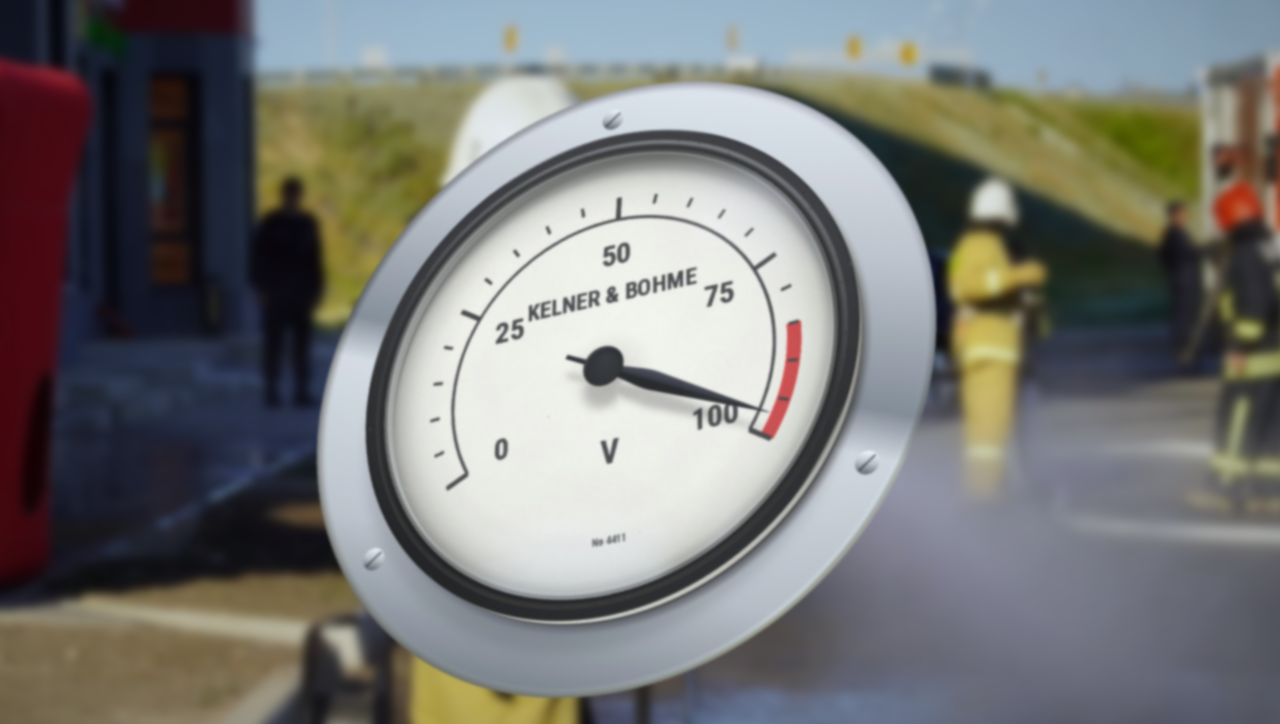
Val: 97.5 V
